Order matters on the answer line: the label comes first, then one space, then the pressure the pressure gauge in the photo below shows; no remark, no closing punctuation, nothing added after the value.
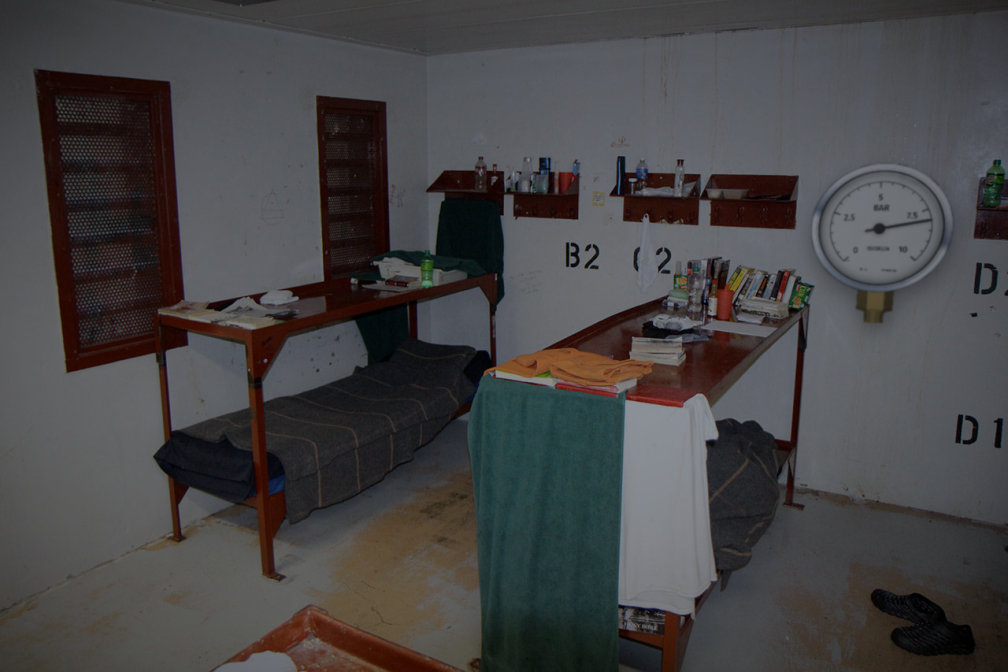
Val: 8 bar
